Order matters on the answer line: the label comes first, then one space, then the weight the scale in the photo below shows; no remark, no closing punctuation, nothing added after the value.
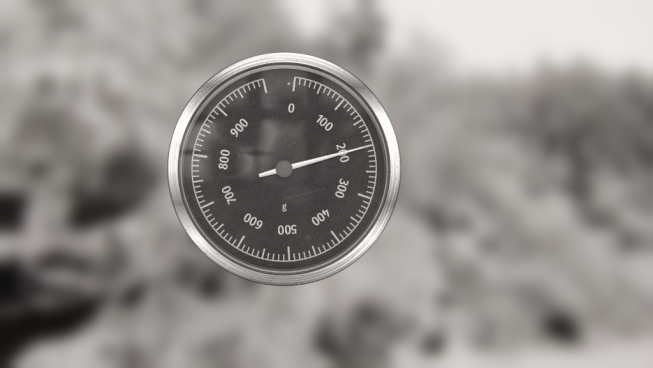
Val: 200 g
